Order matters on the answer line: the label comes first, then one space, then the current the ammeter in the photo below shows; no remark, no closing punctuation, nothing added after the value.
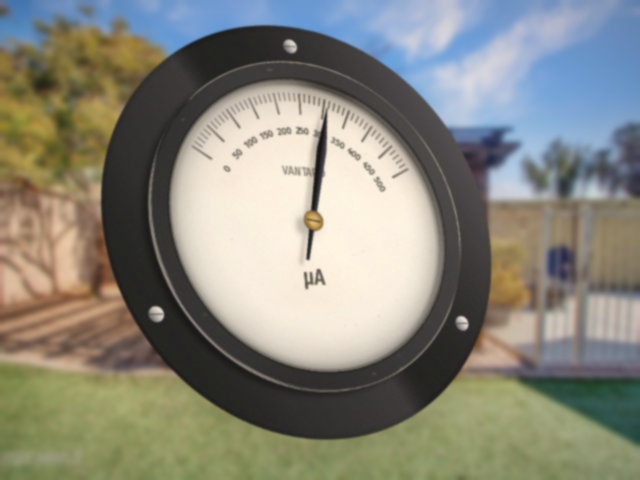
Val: 300 µA
